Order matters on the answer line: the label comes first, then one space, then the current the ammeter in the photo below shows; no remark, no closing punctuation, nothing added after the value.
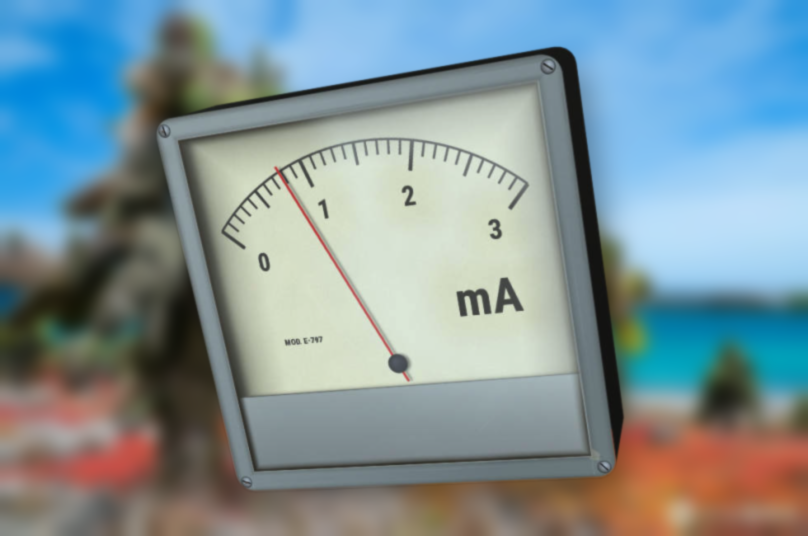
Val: 0.8 mA
